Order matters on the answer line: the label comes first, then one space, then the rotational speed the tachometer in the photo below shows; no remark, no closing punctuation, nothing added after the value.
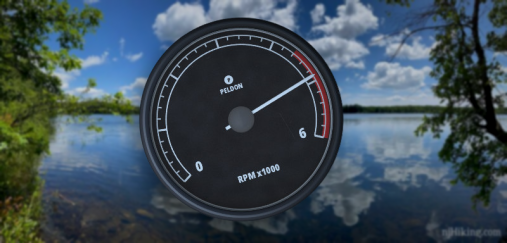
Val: 4900 rpm
